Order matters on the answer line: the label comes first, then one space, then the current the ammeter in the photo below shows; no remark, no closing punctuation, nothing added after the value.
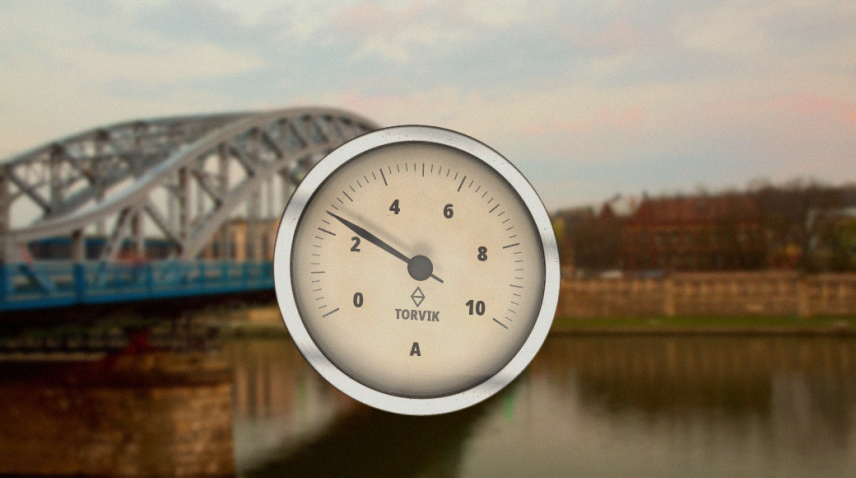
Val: 2.4 A
